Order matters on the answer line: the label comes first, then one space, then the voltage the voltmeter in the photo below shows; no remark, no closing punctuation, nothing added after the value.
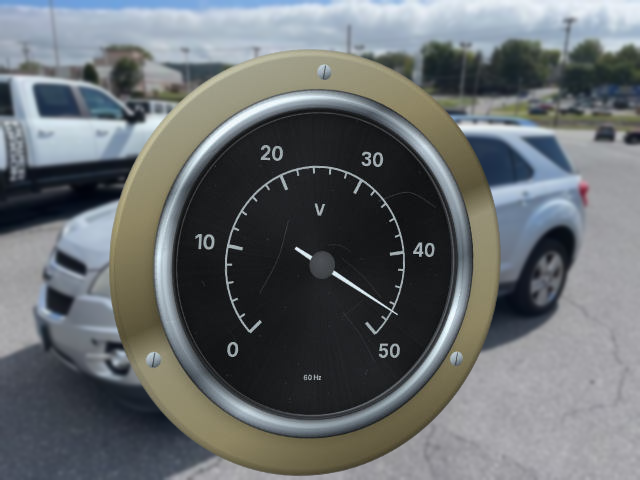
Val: 47 V
